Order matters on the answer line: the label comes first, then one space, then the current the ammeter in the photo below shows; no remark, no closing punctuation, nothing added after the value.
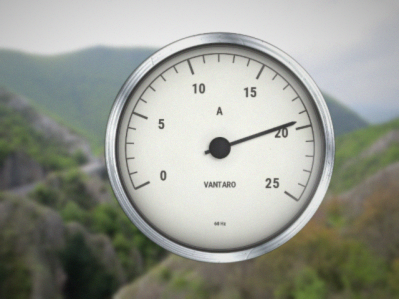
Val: 19.5 A
